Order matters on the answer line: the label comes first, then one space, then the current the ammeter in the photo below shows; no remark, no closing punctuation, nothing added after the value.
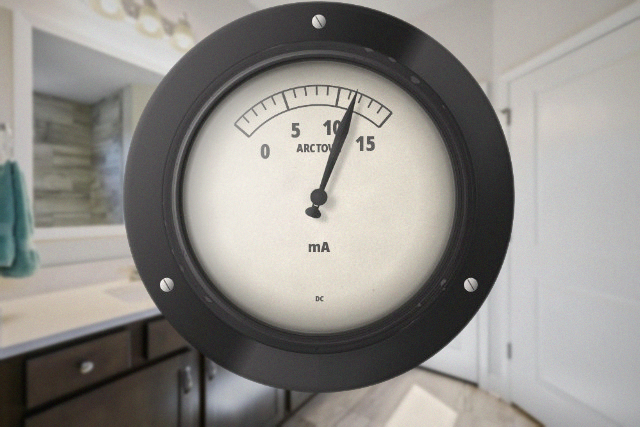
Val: 11.5 mA
